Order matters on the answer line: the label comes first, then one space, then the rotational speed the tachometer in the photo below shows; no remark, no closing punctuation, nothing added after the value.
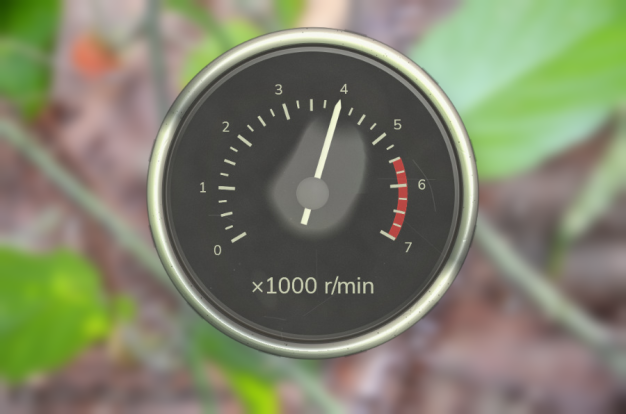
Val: 4000 rpm
